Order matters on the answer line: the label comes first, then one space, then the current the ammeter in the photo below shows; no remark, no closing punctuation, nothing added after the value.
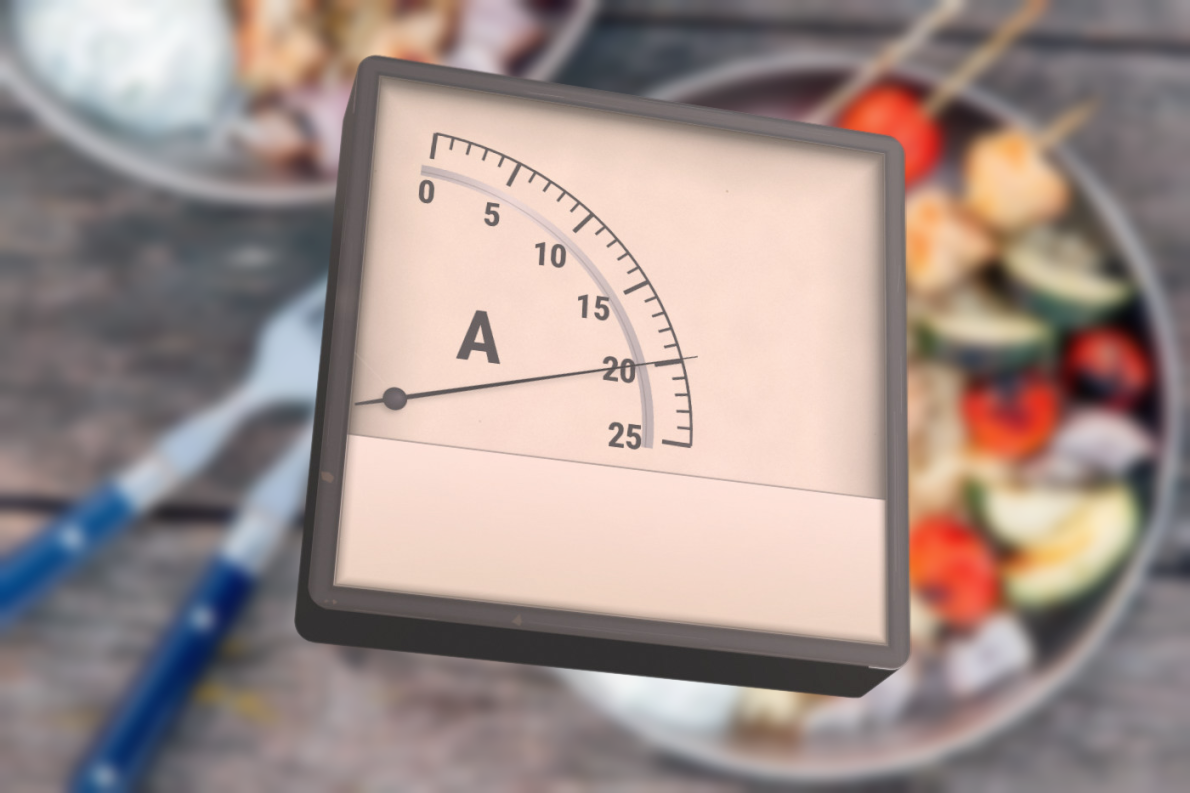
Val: 20 A
